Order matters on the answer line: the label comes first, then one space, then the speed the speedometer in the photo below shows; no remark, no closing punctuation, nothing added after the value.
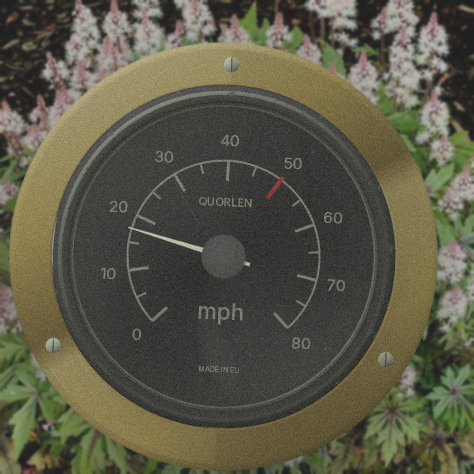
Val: 17.5 mph
